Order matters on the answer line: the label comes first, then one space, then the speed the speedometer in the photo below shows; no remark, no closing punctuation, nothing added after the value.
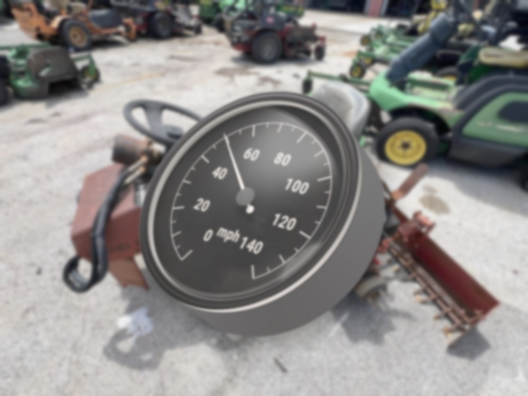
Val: 50 mph
